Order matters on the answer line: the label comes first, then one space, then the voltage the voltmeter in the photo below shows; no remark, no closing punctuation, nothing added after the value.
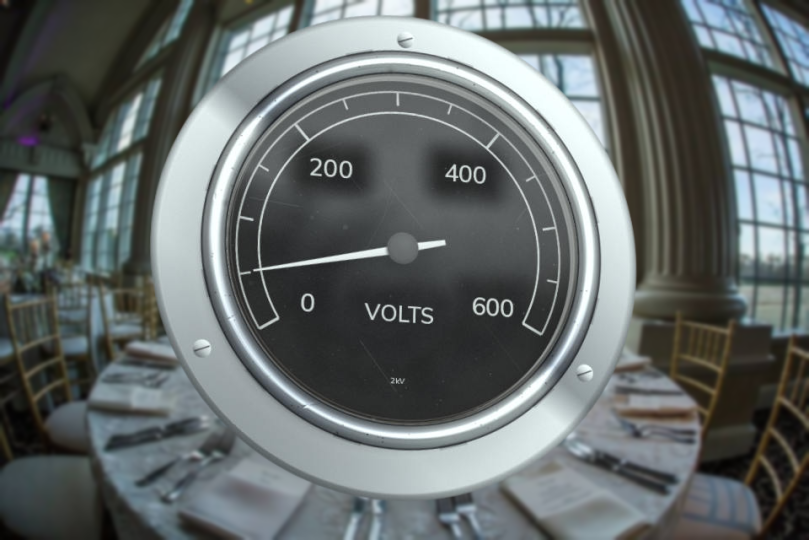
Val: 50 V
